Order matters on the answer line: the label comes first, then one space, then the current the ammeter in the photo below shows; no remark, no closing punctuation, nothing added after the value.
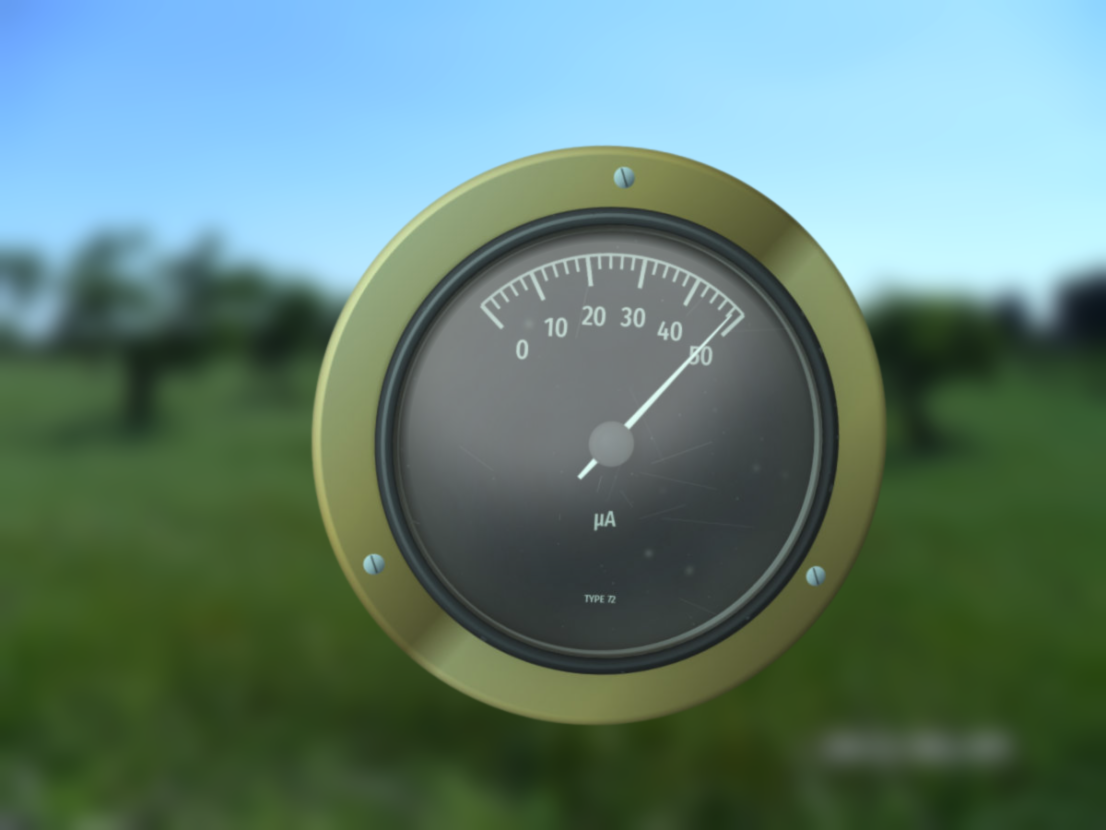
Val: 48 µA
